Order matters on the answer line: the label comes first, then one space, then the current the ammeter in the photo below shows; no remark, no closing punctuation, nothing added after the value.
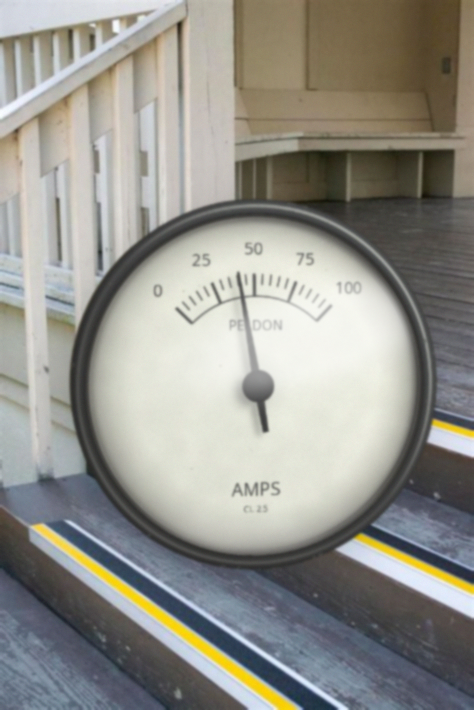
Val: 40 A
